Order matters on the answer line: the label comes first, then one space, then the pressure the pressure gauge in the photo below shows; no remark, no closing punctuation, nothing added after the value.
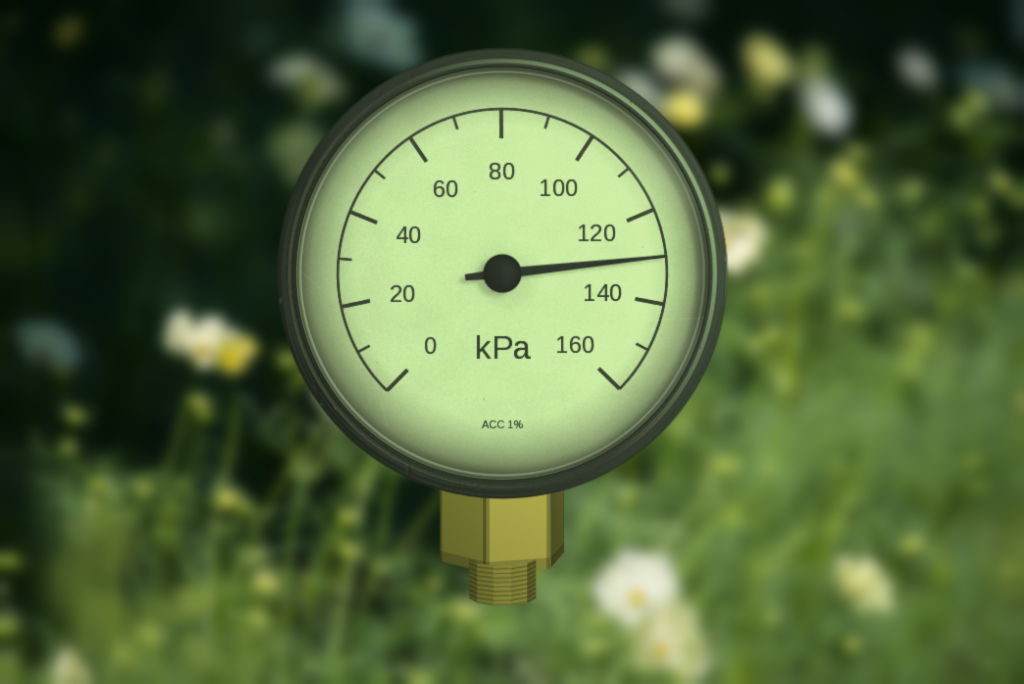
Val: 130 kPa
